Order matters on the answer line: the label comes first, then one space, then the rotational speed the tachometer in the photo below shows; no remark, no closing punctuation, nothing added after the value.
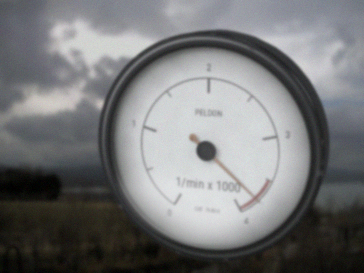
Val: 3750 rpm
